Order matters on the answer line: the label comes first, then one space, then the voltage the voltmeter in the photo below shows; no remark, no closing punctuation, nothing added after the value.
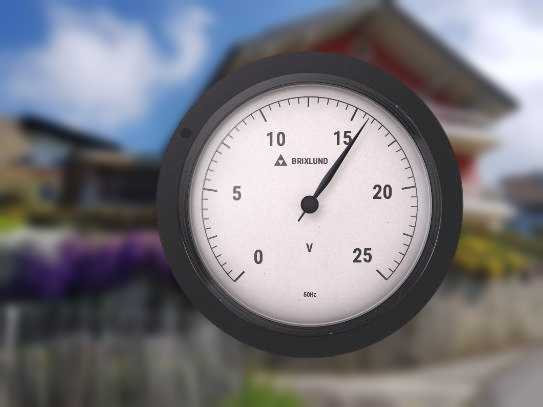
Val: 15.75 V
